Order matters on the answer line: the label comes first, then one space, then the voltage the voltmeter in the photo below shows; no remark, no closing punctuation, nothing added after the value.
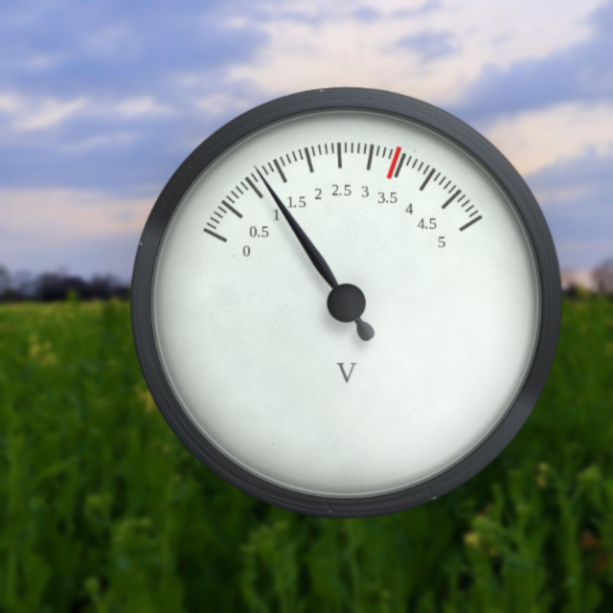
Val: 1.2 V
